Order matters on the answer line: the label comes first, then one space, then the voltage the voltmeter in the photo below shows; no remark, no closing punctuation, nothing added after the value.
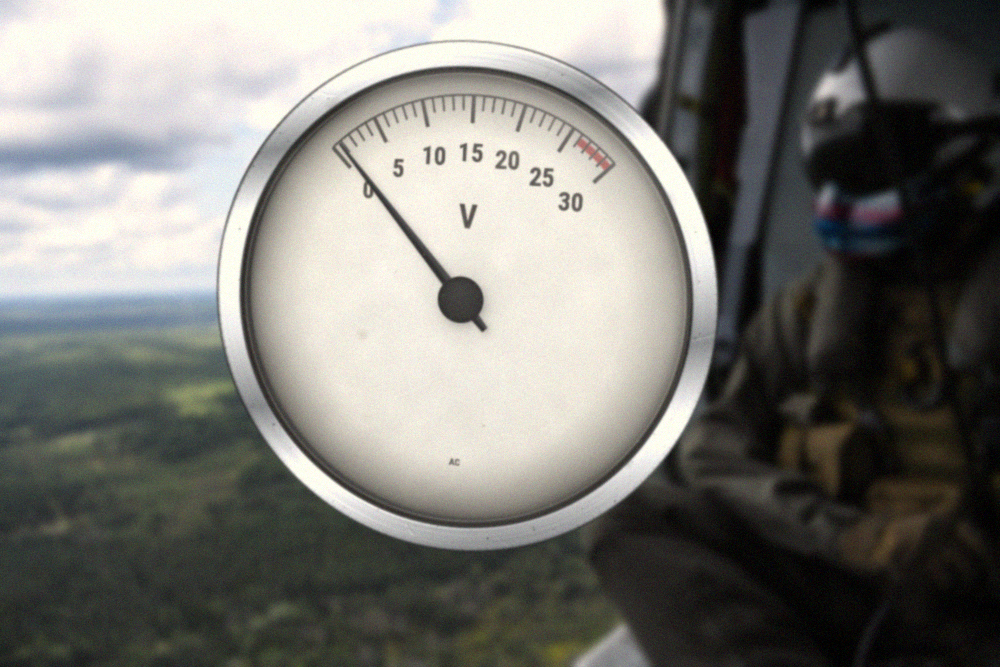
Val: 1 V
